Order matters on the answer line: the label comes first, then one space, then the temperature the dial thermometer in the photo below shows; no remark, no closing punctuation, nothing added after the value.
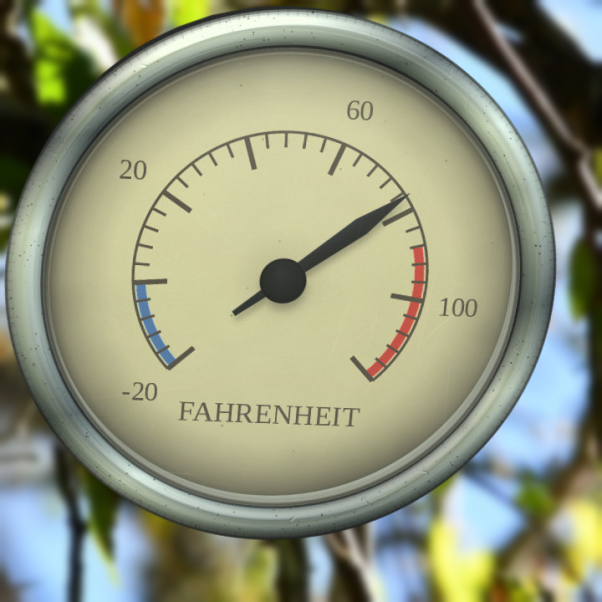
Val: 76 °F
